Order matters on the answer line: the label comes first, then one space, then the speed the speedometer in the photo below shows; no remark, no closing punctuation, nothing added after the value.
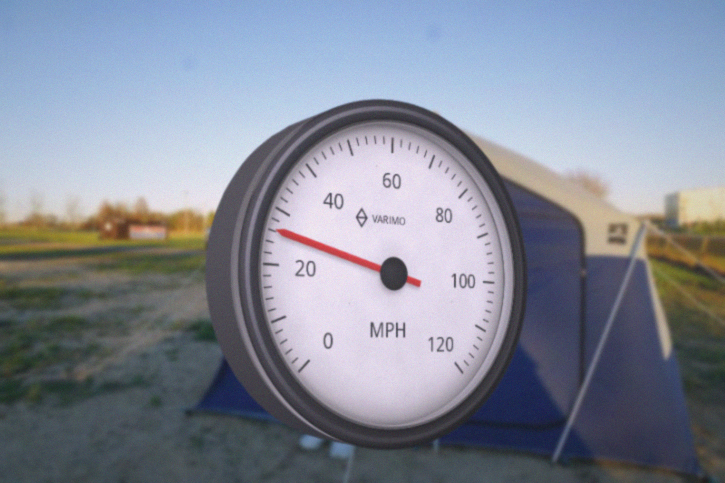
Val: 26 mph
